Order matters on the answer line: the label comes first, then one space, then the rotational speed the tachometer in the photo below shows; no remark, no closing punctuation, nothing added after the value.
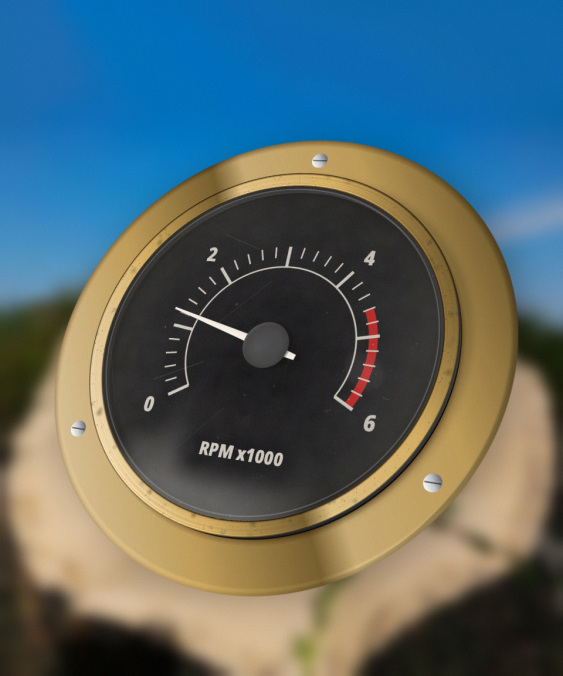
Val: 1200 rpm
